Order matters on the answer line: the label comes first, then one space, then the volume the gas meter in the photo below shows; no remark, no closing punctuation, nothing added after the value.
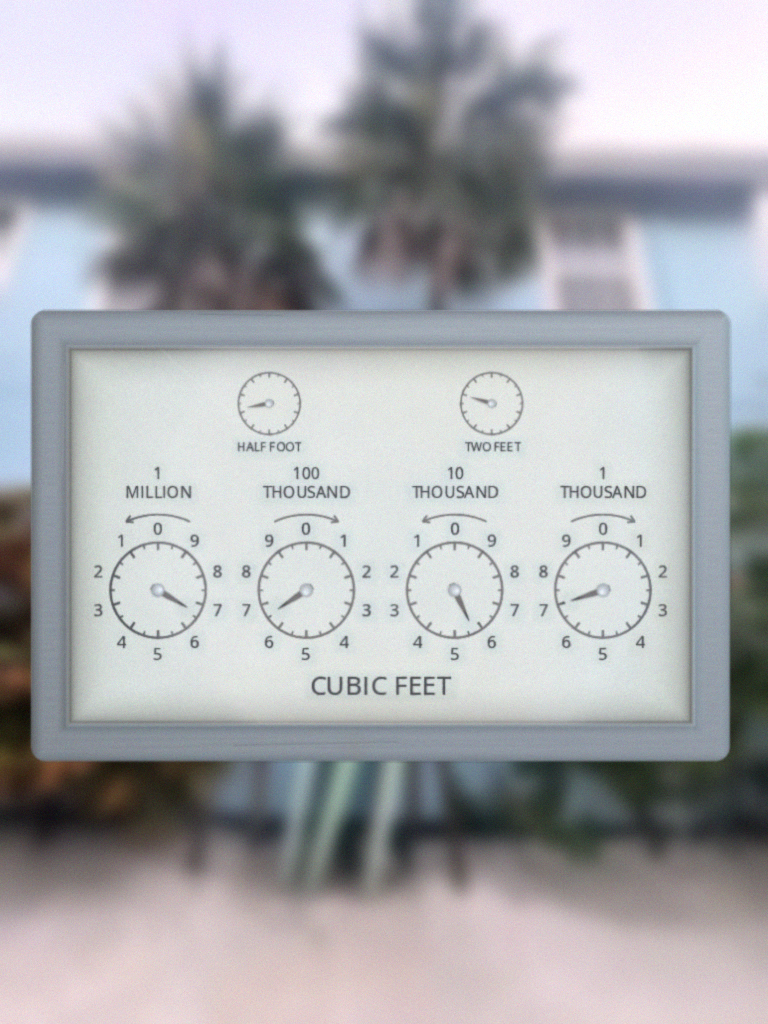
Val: 665700 ft³
